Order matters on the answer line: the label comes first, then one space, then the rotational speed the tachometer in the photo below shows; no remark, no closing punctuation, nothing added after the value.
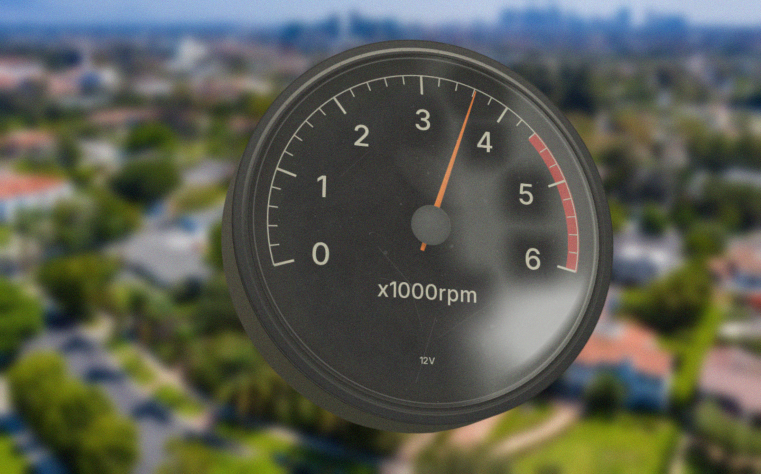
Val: 3600 rpm
